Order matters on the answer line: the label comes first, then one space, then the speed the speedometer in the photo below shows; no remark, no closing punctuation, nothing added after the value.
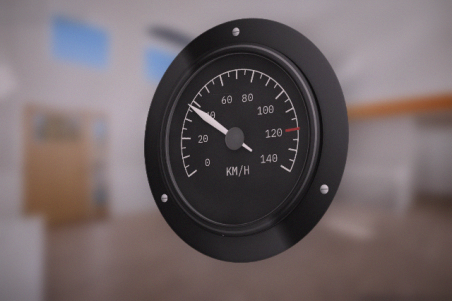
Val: 37.5 km/h
